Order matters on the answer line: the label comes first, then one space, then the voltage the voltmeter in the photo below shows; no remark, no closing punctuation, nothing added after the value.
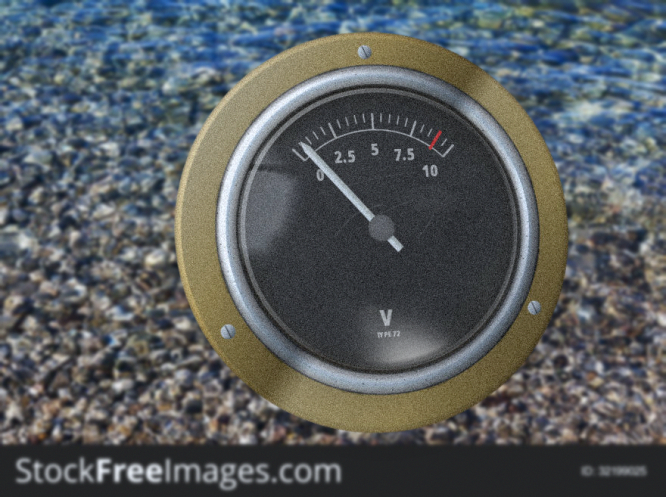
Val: 0.5 V
